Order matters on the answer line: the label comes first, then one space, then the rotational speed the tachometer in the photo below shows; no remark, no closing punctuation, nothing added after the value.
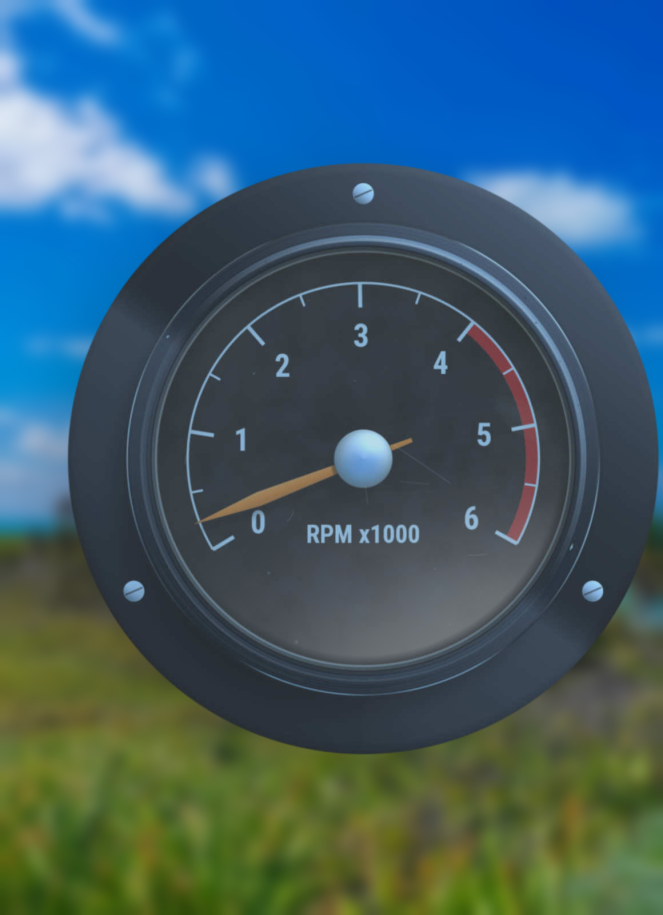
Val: 250 rpm
